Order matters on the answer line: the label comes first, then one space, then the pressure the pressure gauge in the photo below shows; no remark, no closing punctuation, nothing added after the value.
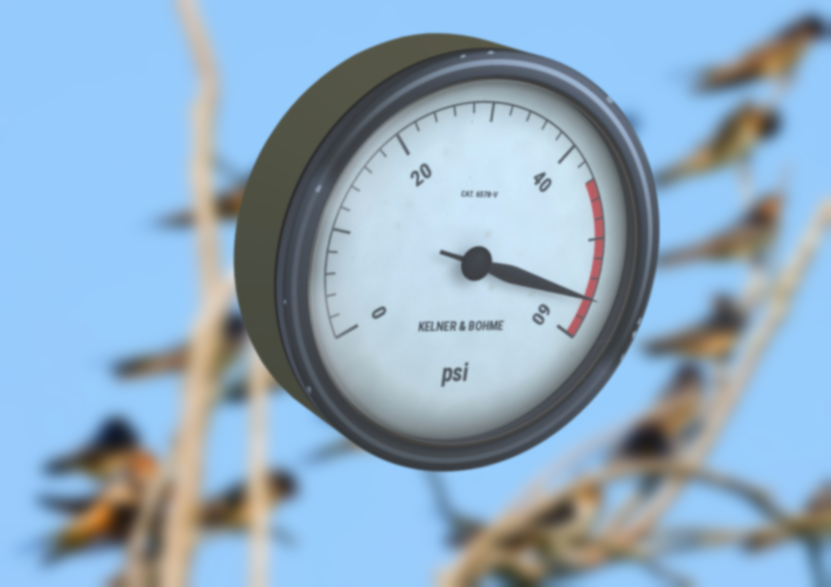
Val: 56 psi
